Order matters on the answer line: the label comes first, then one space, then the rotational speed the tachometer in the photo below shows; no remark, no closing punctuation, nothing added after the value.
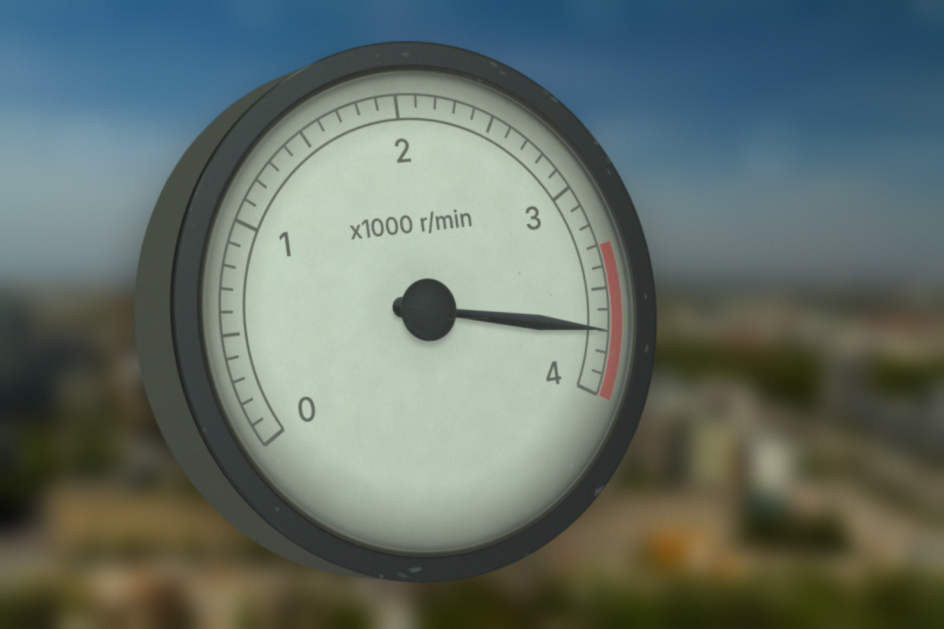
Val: 3700 rpm
